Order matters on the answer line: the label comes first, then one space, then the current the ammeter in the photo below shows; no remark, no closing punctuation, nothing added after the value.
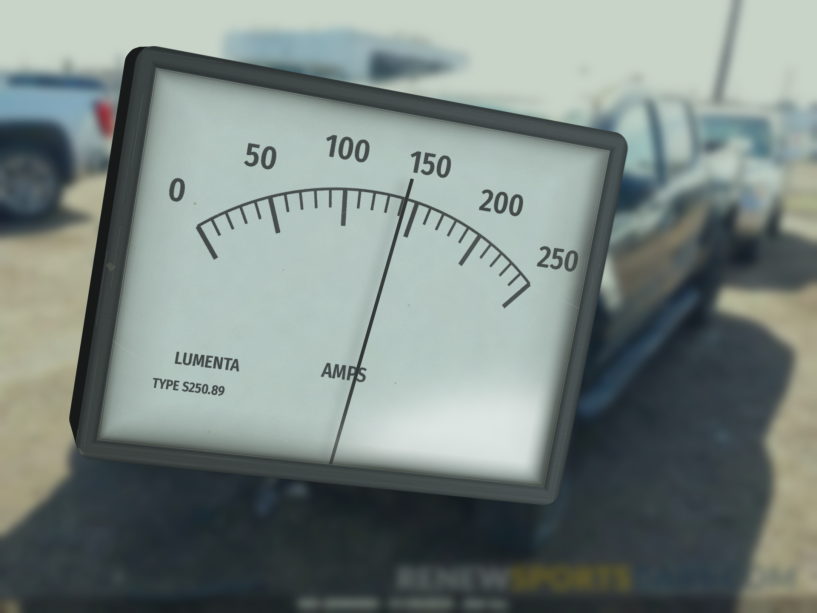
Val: 140 A
